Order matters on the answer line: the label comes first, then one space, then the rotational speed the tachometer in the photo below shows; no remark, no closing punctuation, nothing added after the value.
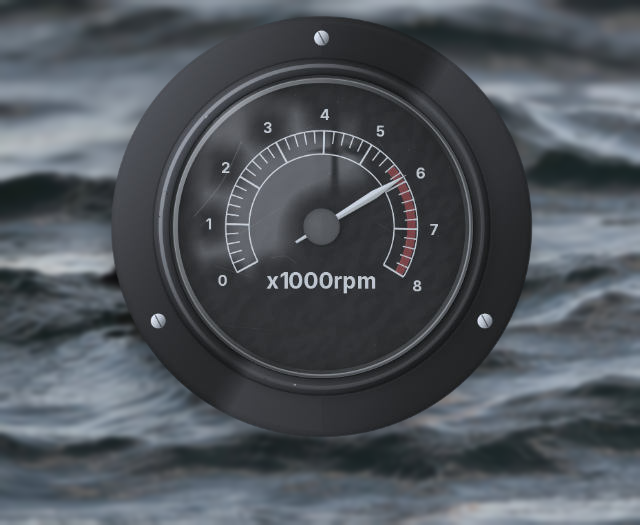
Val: 5900 rpm
